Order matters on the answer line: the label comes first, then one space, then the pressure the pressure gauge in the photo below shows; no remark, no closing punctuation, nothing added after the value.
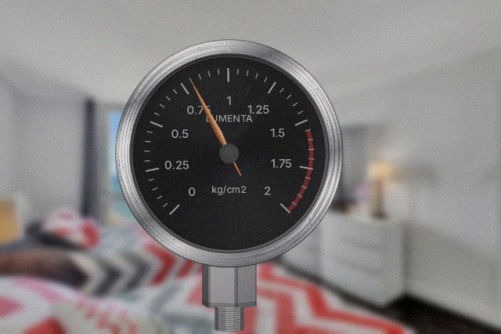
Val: 0.8 kg/cm²
